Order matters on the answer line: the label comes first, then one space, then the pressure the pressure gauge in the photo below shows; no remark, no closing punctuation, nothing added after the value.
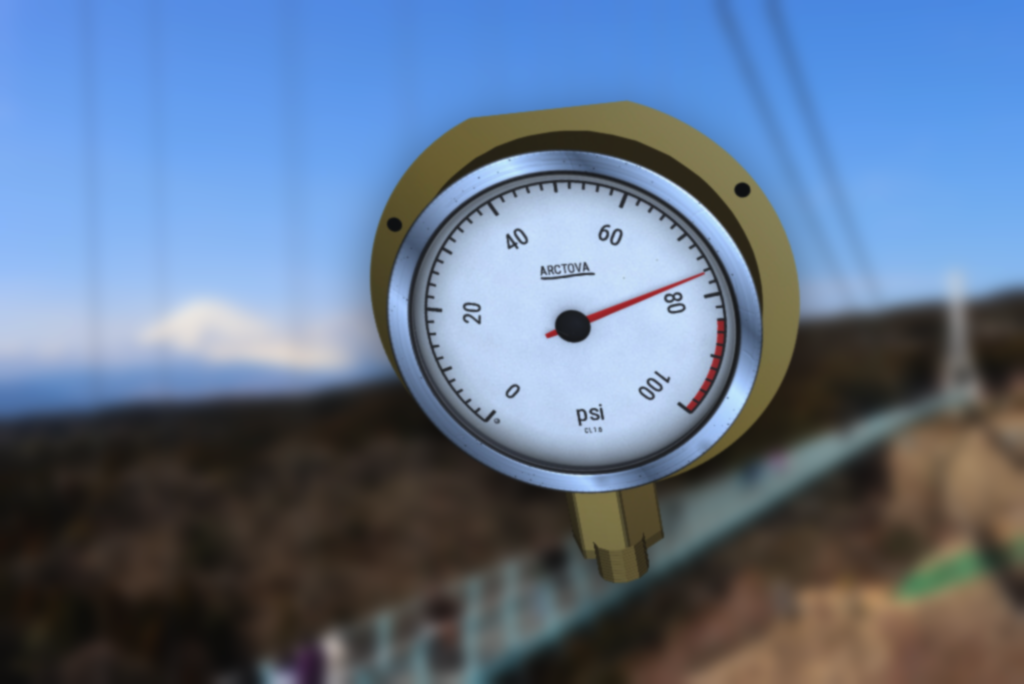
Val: 76 psi
